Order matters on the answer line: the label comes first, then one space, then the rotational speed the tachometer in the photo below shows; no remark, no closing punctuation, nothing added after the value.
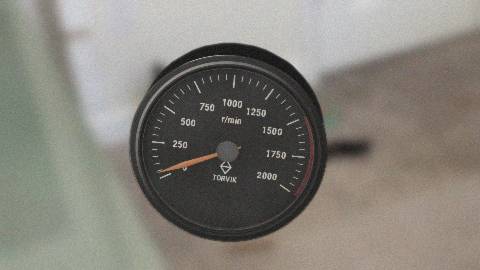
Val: 50 rpm
